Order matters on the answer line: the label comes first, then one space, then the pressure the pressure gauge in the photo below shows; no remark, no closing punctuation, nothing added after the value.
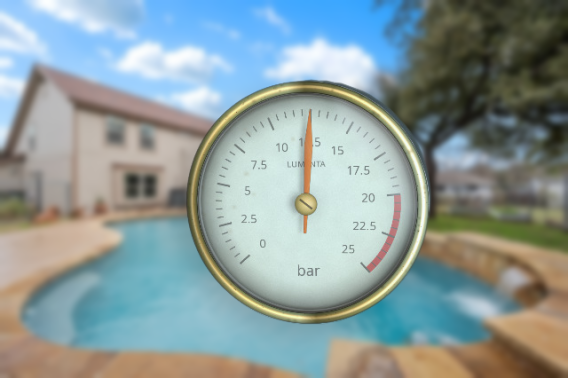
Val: 12.5 bar
